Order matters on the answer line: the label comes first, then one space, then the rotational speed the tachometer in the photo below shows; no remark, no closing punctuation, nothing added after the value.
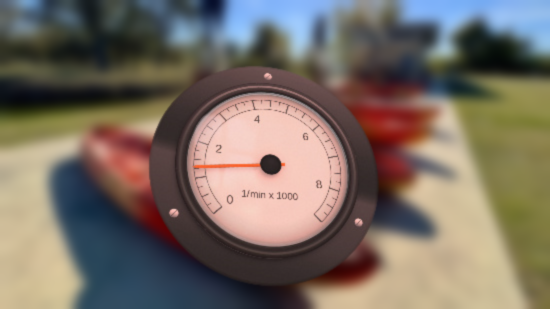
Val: 1250 rpm
